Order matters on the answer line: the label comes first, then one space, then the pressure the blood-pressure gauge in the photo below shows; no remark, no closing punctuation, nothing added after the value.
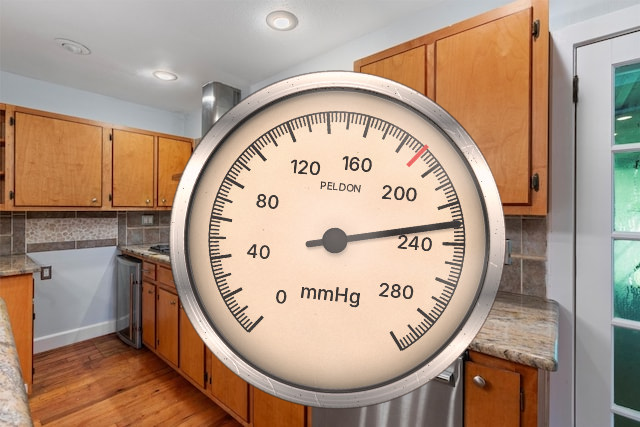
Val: 230 mmHg
